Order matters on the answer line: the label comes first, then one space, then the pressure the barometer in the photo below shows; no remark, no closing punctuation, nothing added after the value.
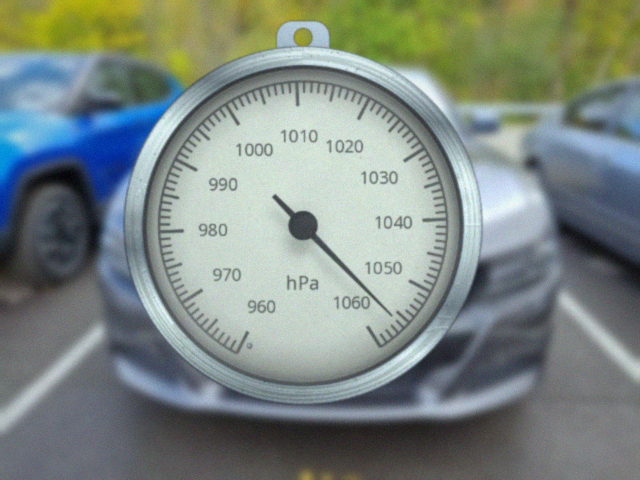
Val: 1056 hPa
